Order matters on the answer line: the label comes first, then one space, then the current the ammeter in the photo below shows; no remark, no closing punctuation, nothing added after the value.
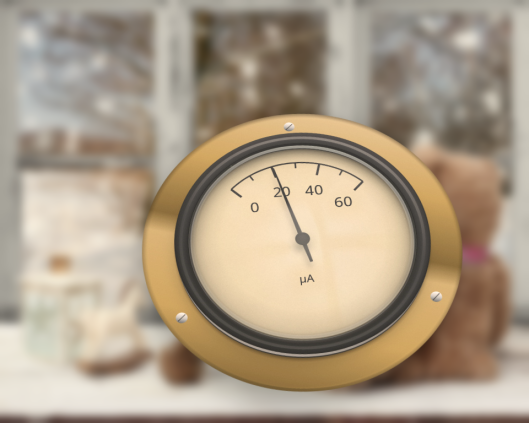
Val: 20 µA
